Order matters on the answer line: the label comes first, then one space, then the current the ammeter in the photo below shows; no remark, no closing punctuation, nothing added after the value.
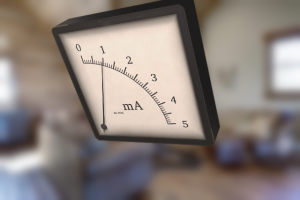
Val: 1 mA
